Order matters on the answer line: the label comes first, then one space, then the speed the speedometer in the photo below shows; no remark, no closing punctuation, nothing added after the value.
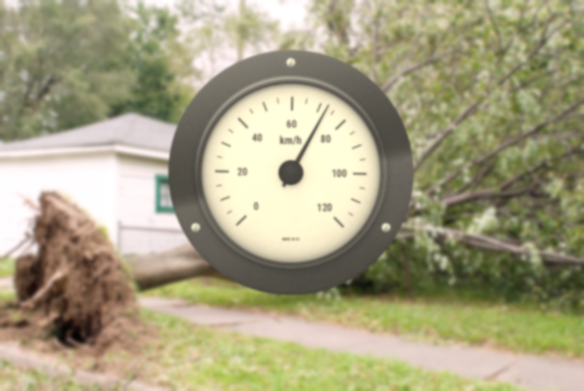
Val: 72.5 km/h
